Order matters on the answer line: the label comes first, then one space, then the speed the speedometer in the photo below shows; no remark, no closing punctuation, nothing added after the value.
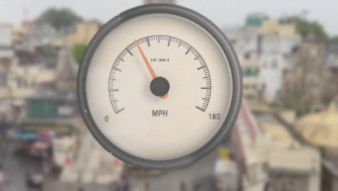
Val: 70 mph
